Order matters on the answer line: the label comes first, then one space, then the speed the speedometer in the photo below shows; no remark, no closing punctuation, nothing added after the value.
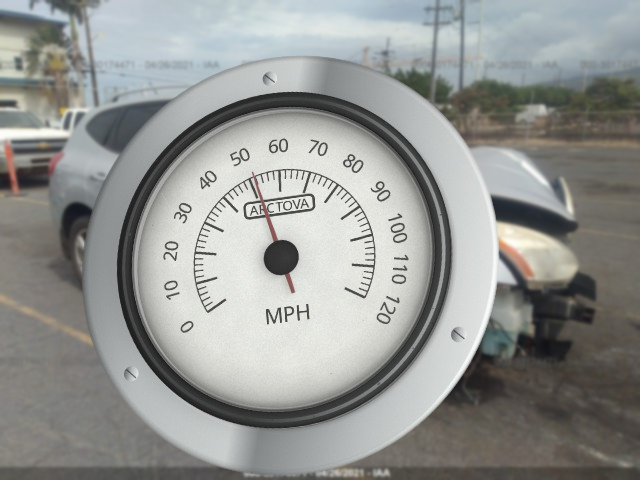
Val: 52 mph
